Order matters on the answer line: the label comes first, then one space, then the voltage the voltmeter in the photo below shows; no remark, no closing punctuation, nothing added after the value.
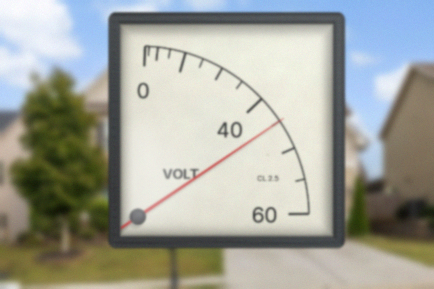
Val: 45 V
